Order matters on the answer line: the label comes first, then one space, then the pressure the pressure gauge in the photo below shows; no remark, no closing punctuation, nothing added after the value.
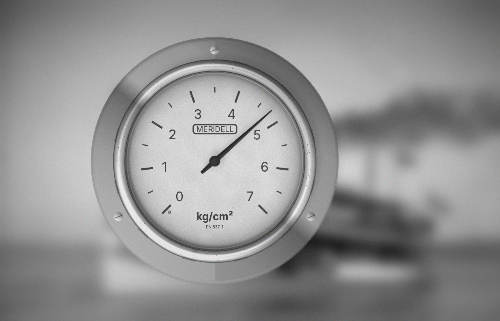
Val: 4.75 kg/cm²
